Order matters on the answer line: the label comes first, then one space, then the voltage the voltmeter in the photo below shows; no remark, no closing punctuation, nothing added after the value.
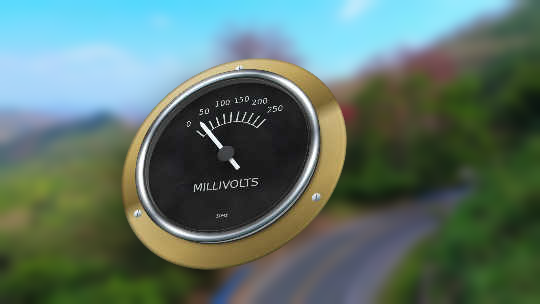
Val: 25 mV
